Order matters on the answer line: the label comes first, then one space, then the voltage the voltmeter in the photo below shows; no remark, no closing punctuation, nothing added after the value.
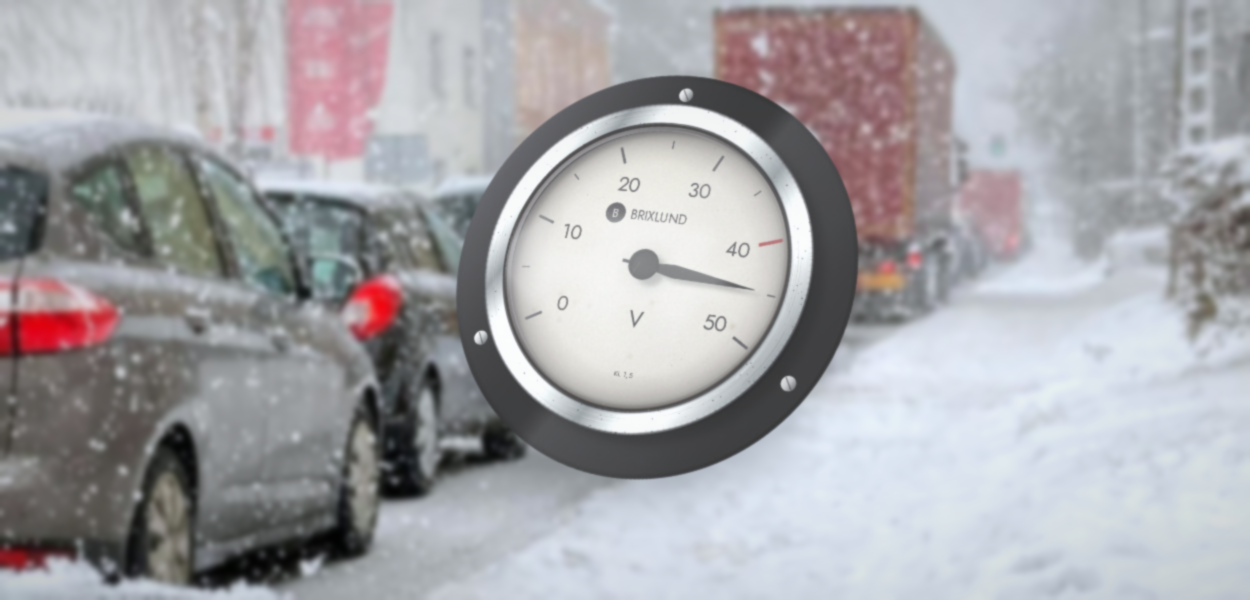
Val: 45 V
